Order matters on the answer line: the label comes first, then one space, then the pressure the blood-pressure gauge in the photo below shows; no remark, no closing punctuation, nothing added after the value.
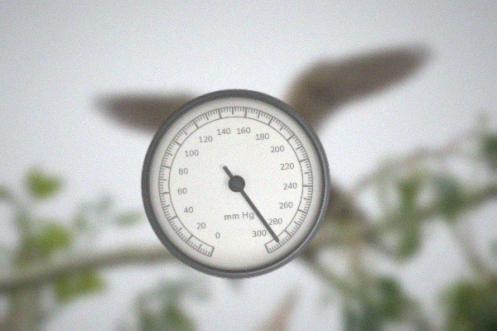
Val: 290 mmHg
